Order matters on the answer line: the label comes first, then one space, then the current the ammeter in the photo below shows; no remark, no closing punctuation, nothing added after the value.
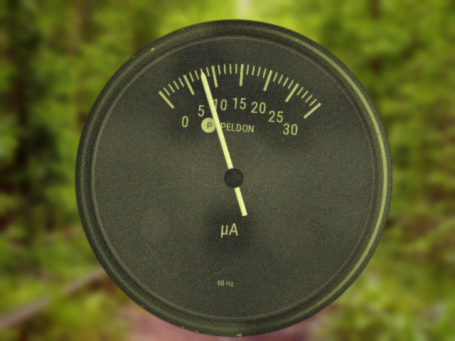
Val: 8 µA
